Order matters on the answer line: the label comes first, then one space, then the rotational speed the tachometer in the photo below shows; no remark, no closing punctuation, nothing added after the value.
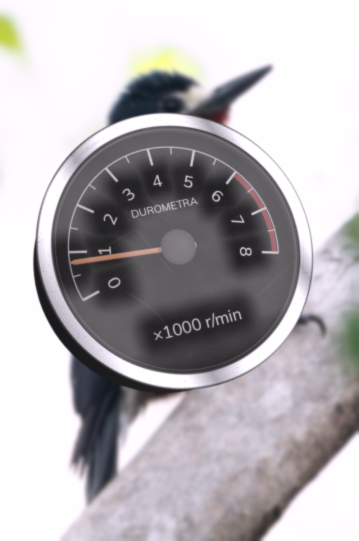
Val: 750 rpm
